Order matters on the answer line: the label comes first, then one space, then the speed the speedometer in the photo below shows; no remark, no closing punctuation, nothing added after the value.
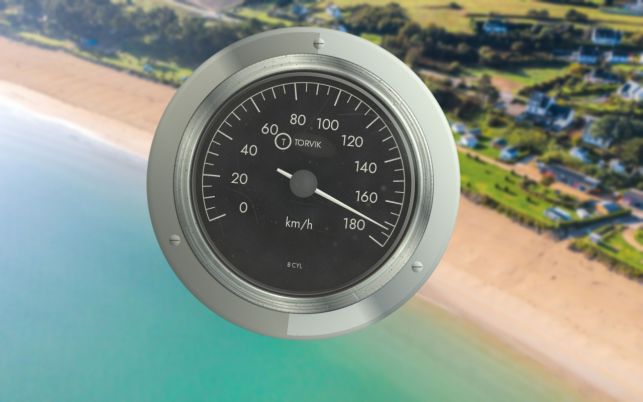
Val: 172.5 km/h
